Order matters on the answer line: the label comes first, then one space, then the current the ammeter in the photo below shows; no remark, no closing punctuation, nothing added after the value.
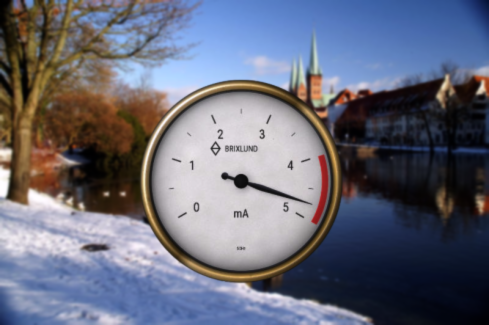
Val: 4.75 mA
